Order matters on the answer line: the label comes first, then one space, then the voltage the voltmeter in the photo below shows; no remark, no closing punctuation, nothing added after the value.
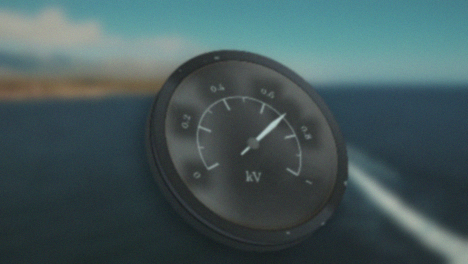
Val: 0.7 kV
